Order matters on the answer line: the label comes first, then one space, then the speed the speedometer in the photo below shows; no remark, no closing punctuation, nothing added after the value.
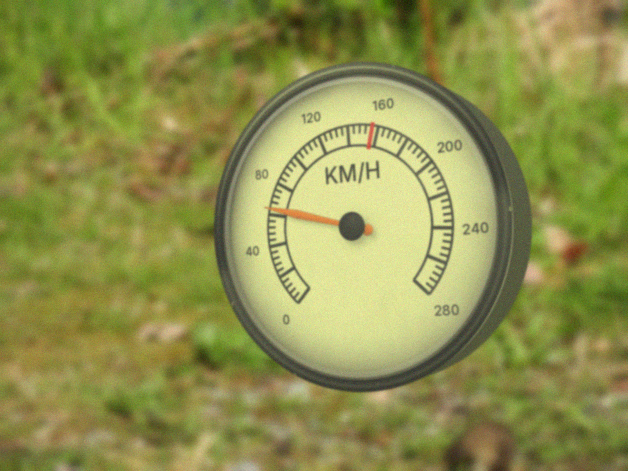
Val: 64 km/h
